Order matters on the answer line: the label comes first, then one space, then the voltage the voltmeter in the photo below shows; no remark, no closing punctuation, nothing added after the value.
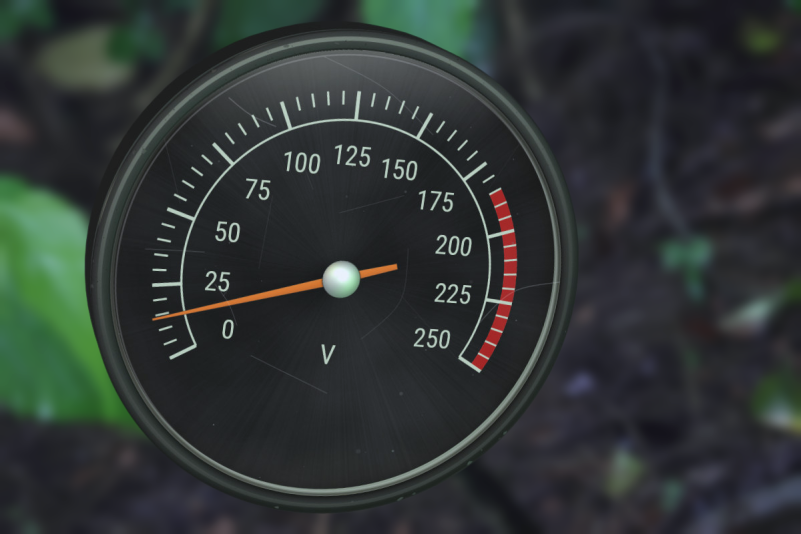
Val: 15 V
